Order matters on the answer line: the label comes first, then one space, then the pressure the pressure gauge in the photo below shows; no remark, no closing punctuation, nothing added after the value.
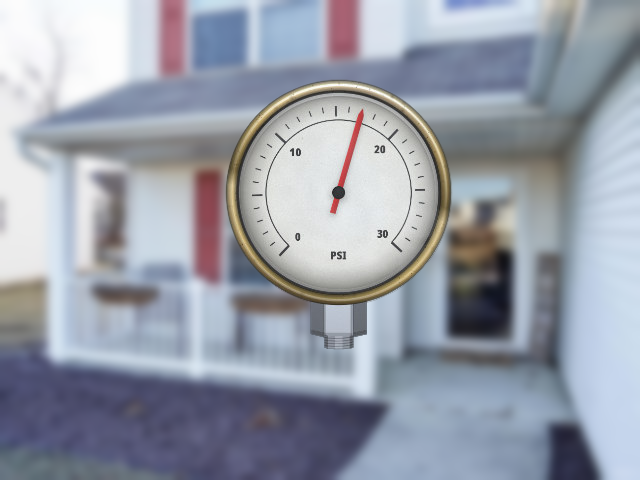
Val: 17 psi
